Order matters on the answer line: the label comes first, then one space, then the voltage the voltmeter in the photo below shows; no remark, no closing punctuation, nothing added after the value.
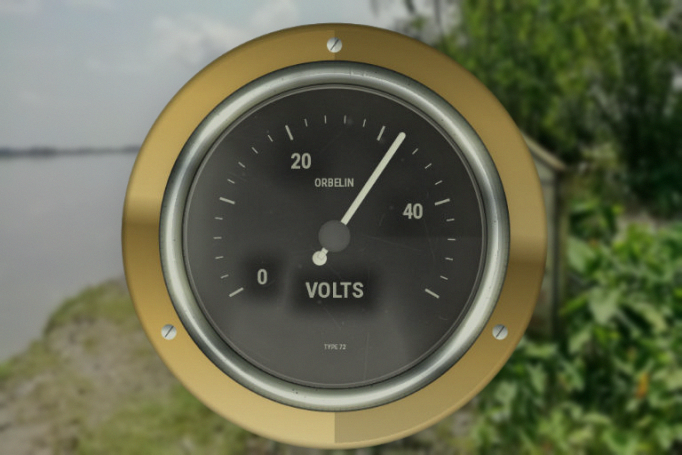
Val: 32 V
